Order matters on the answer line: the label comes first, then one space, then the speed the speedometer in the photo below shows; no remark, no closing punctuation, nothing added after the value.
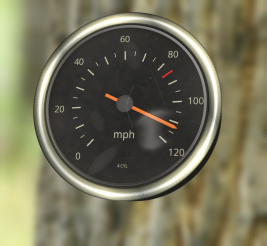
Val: 112.5 mph
